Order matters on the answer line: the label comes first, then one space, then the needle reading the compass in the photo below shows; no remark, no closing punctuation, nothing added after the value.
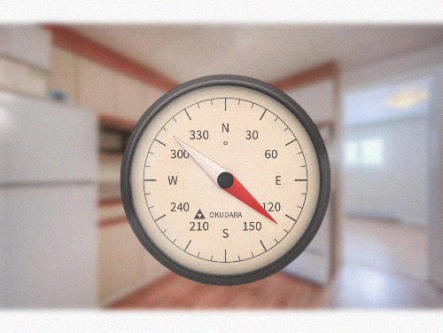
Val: 130 °
